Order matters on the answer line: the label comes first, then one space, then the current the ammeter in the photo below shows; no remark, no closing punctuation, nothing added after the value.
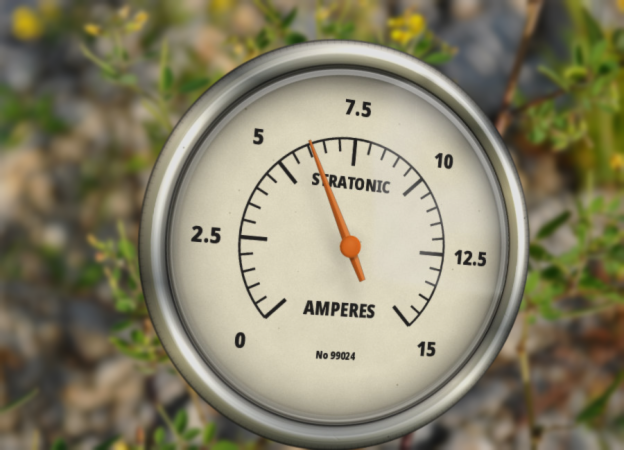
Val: 6 A
